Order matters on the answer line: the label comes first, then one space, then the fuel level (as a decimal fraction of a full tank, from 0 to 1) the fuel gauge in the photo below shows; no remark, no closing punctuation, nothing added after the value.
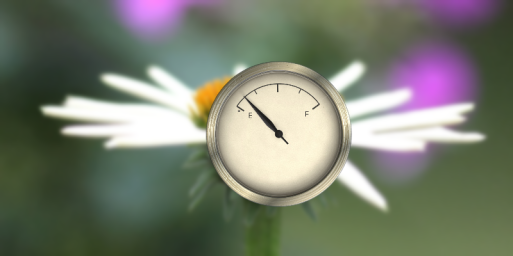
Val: 0.125
